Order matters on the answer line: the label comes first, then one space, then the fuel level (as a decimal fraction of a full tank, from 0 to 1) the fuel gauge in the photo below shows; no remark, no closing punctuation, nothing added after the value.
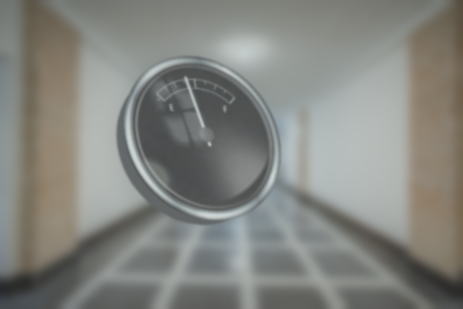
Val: 0.375
